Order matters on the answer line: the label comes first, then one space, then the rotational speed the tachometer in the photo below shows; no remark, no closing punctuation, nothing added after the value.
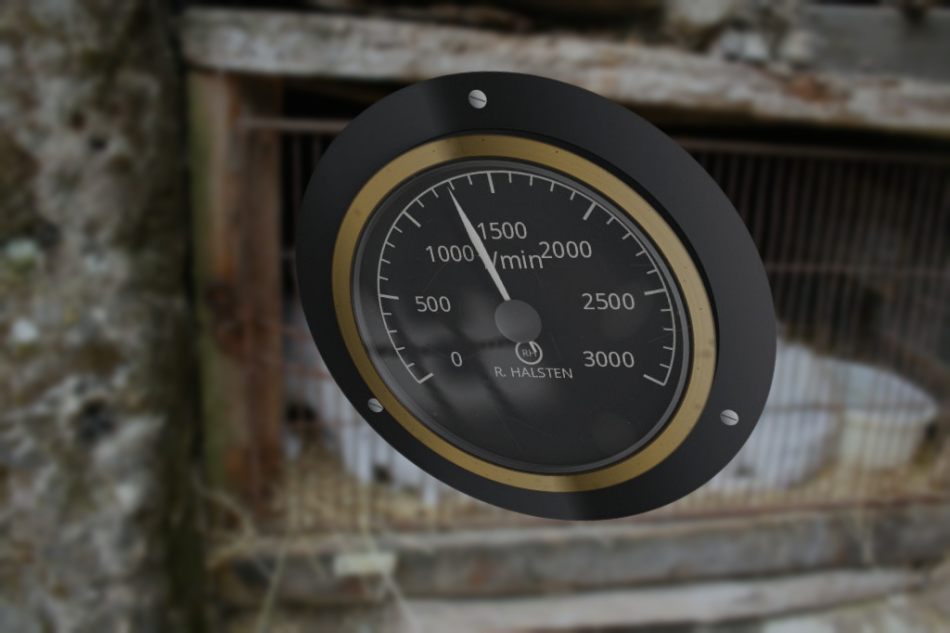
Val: 1300 rpm
